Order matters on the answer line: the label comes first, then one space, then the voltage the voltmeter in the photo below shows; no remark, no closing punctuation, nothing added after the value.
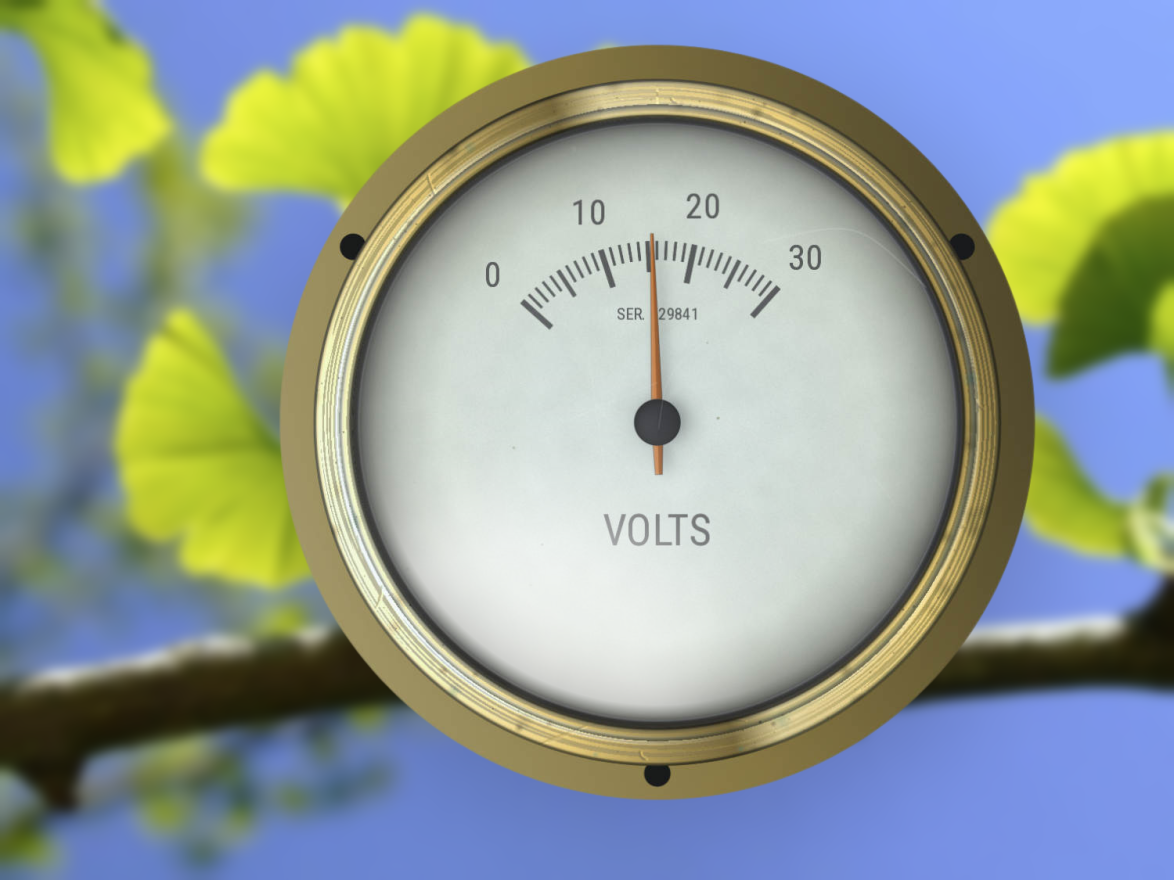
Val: 15.5 V
